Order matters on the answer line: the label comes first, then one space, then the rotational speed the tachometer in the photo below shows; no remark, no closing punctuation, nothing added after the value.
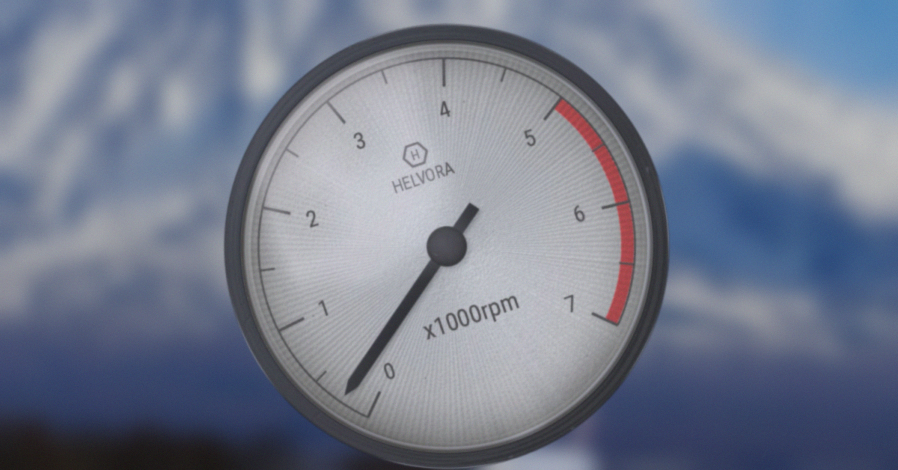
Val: 250 rpm
